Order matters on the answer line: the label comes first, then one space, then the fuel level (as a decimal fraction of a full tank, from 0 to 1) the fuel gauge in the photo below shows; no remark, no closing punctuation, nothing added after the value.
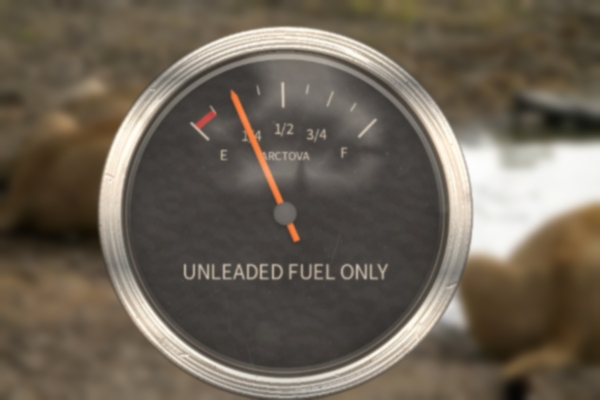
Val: 0.25
